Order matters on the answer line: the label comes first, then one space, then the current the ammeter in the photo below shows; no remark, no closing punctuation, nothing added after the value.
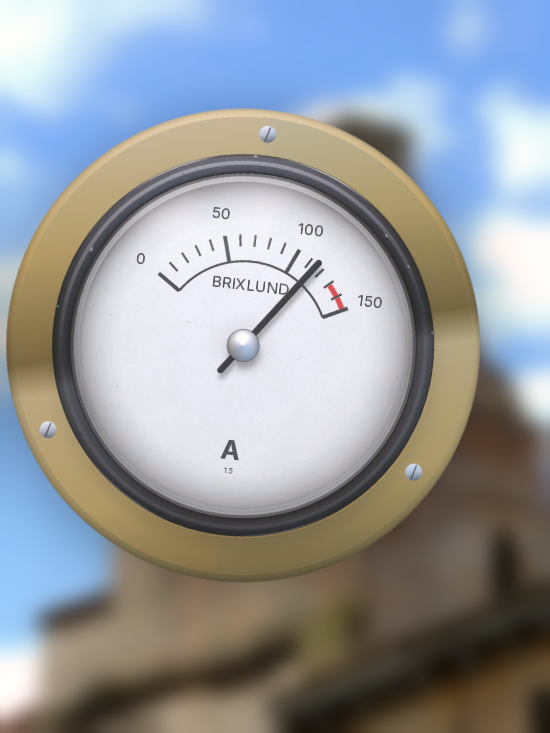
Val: 115 A
